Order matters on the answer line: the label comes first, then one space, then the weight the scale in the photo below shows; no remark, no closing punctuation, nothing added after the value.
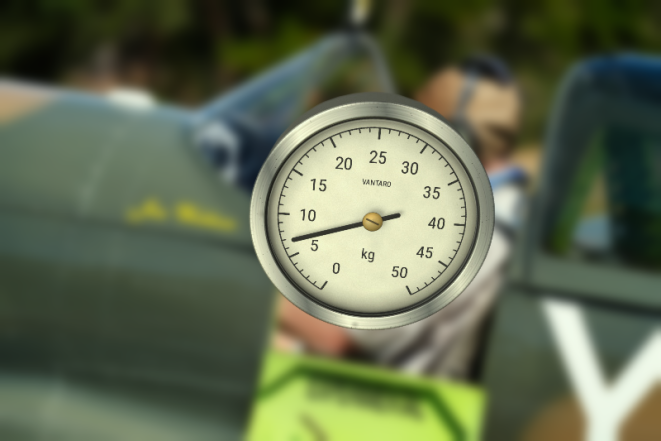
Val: 7 kg
